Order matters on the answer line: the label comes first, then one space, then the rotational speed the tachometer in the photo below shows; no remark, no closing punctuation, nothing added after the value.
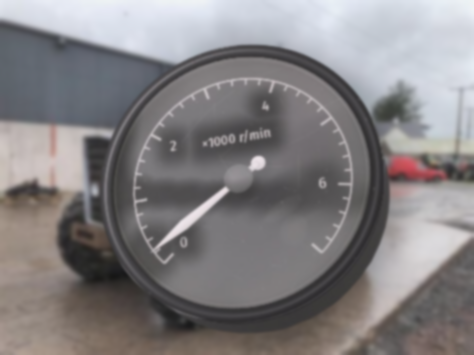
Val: 200 rpm
